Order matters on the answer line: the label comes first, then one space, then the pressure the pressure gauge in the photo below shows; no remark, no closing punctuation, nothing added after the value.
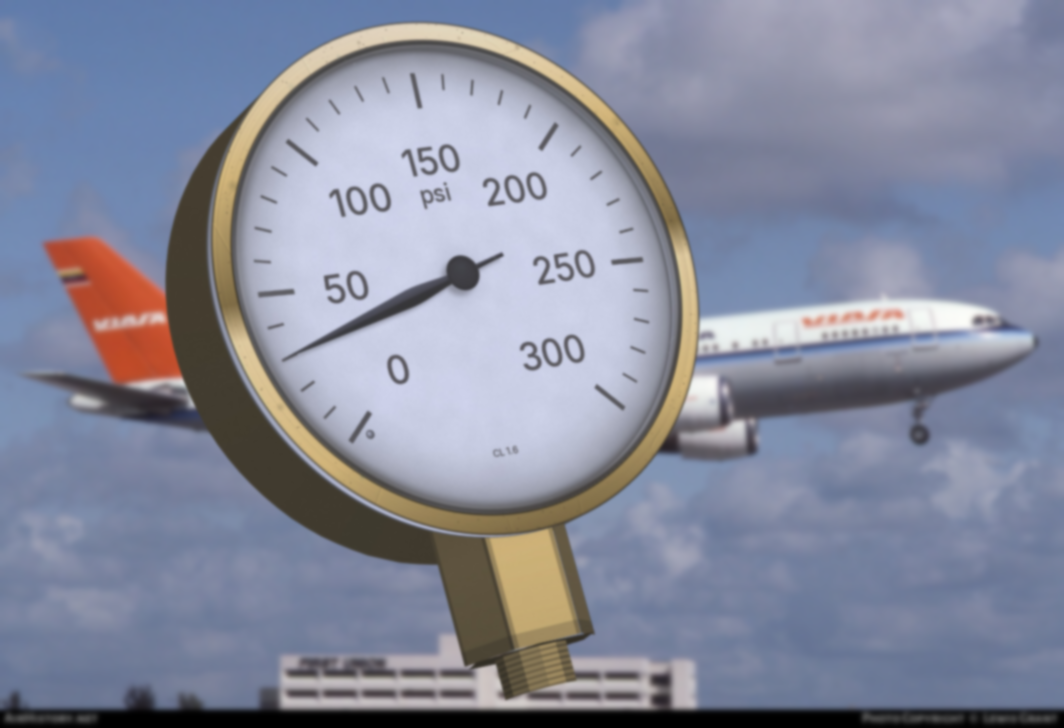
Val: 30 psi
